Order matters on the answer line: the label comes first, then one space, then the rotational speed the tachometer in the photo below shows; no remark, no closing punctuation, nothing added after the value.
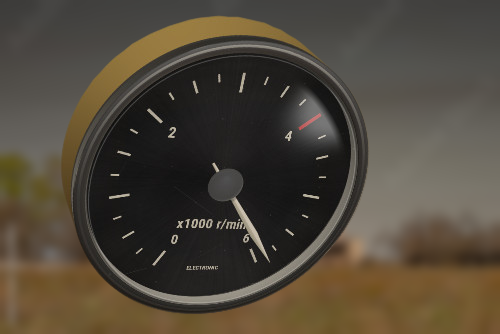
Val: 5875 rpm
